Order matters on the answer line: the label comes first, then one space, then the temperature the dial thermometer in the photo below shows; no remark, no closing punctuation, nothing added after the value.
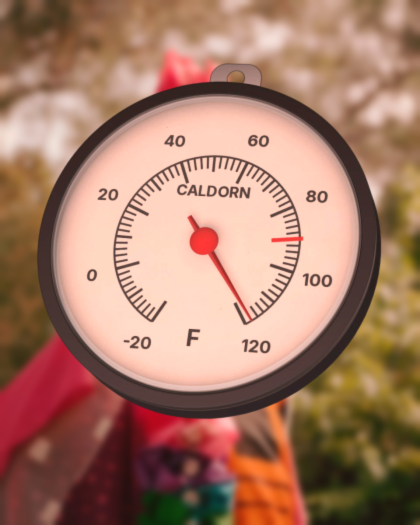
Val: 118 °F
